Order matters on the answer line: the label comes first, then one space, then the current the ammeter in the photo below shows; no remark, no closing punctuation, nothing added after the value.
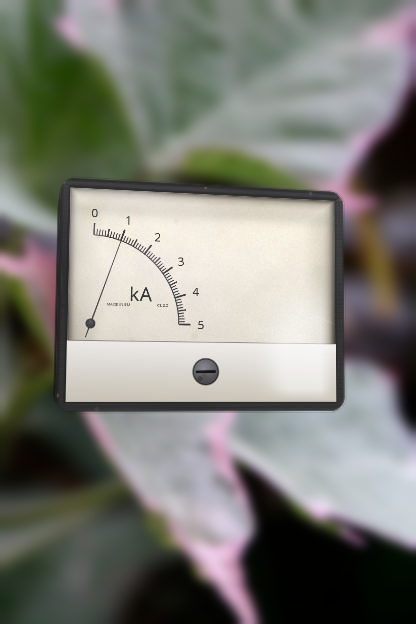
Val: 1 kA
